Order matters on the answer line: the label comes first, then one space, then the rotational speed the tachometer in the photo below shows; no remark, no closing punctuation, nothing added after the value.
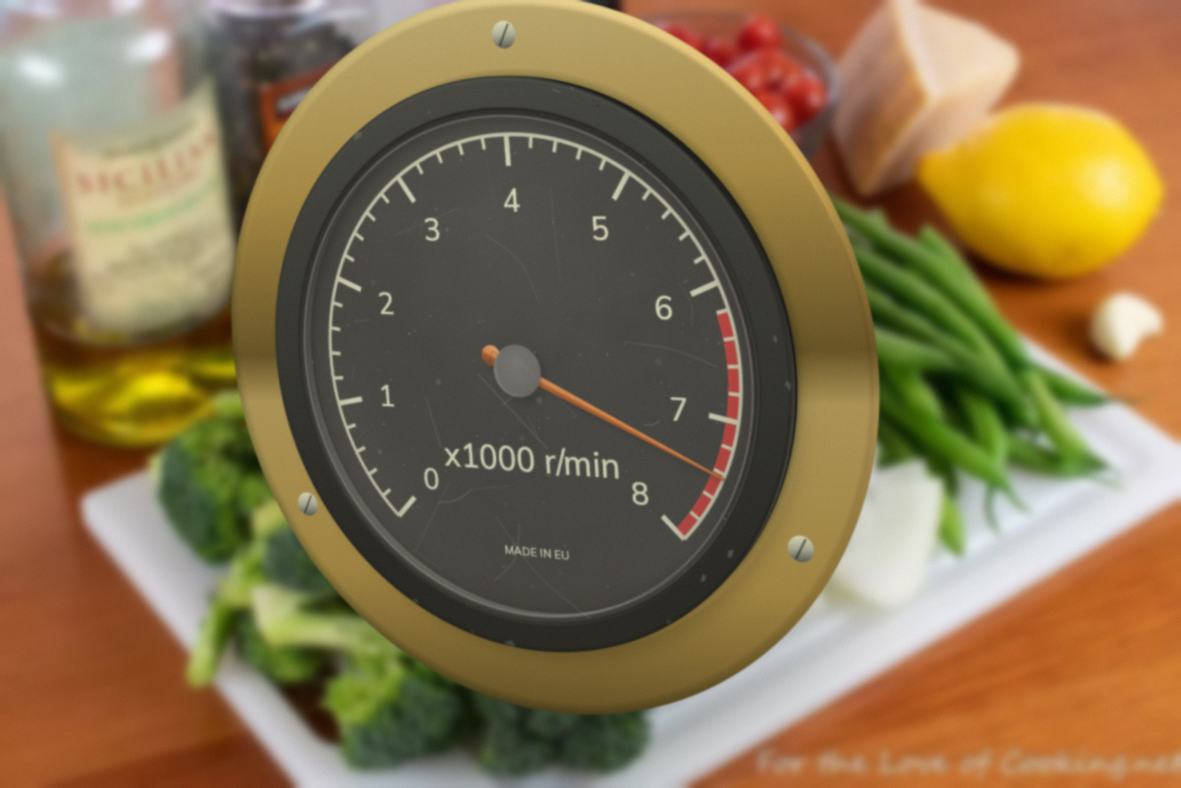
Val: 7400 rpm
